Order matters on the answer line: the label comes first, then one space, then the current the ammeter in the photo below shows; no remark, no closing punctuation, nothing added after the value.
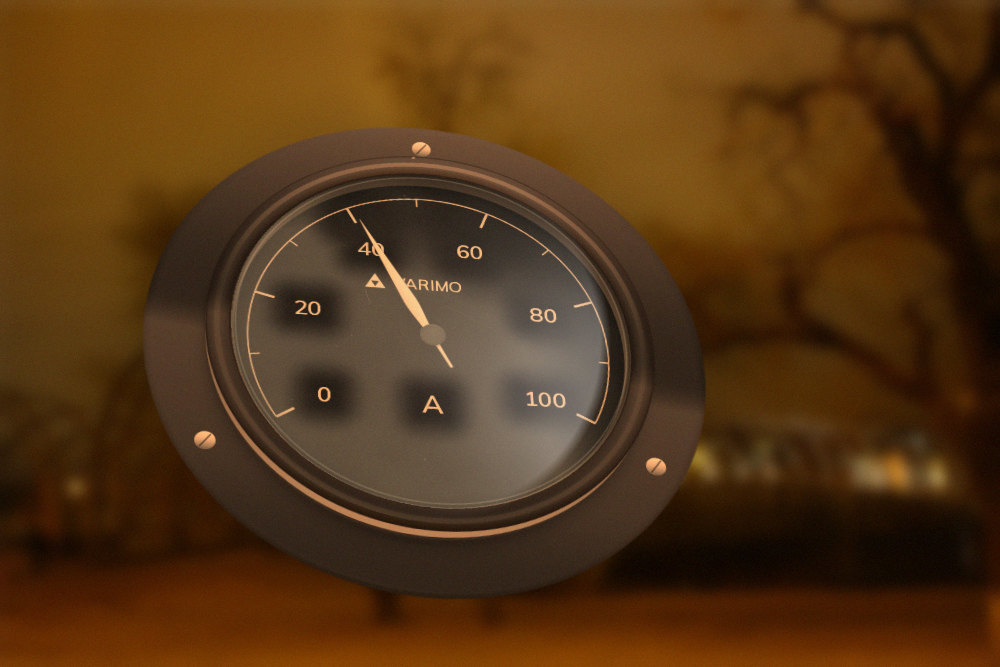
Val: 40 A
